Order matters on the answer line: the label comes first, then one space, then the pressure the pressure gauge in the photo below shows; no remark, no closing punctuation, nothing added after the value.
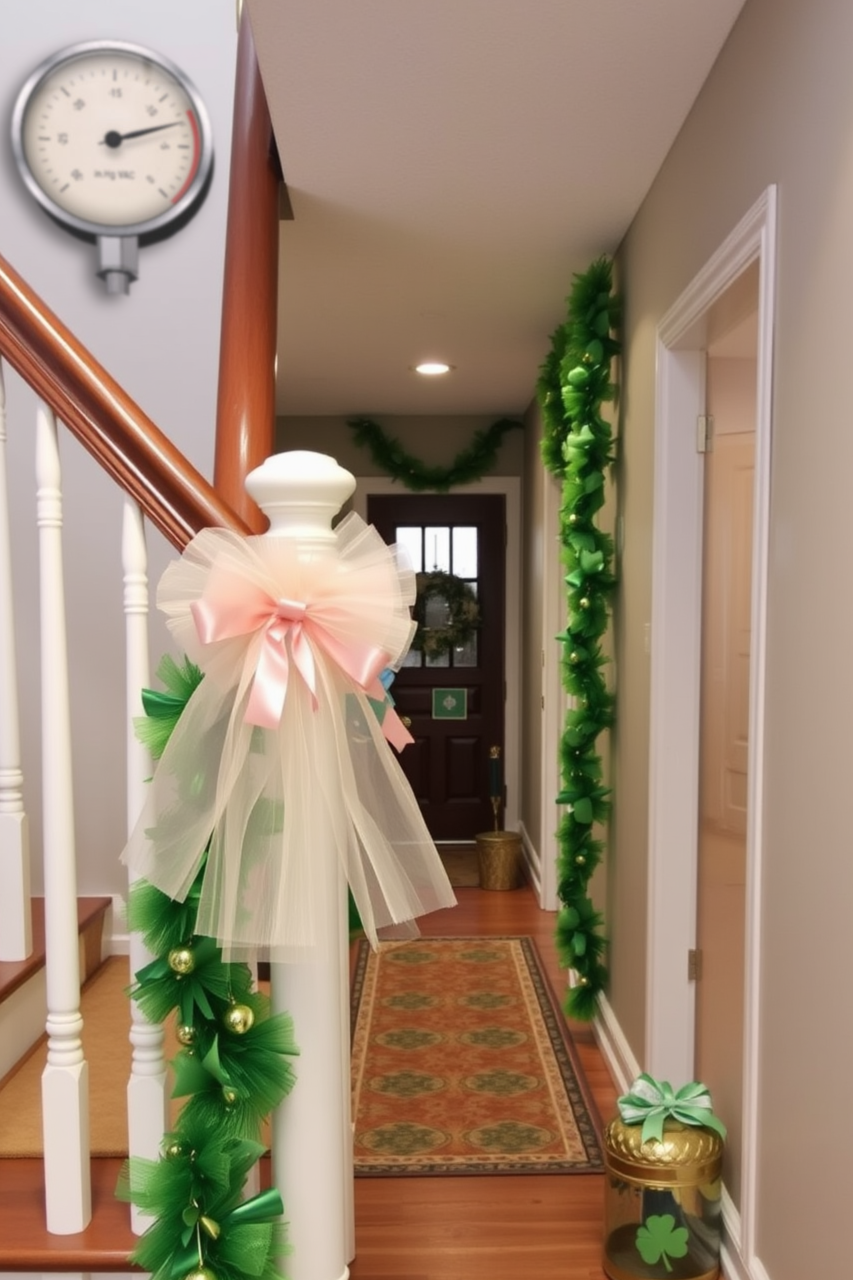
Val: -7 inHg
